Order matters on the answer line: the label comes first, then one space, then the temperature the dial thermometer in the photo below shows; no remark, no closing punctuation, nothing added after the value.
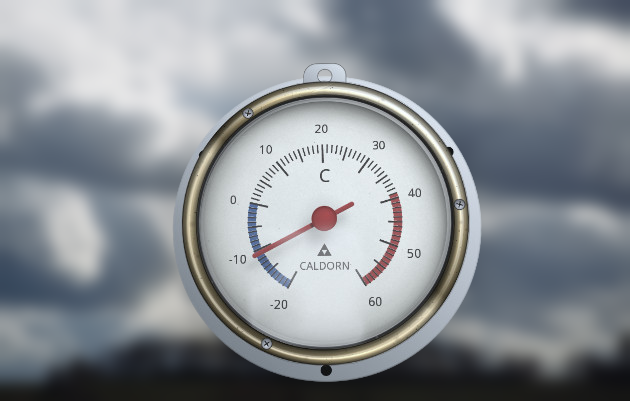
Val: -11 °C
